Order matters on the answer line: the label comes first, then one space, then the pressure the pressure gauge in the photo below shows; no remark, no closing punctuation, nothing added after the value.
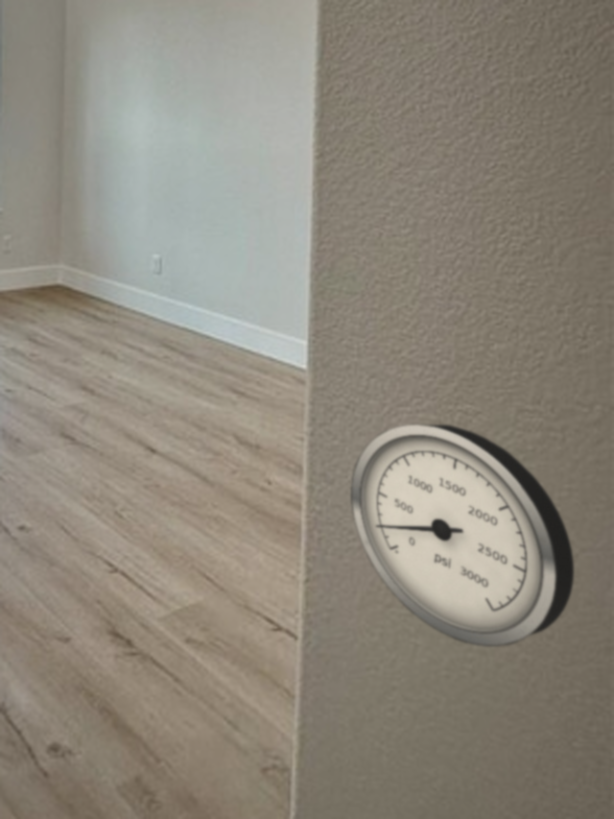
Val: 200 psi
